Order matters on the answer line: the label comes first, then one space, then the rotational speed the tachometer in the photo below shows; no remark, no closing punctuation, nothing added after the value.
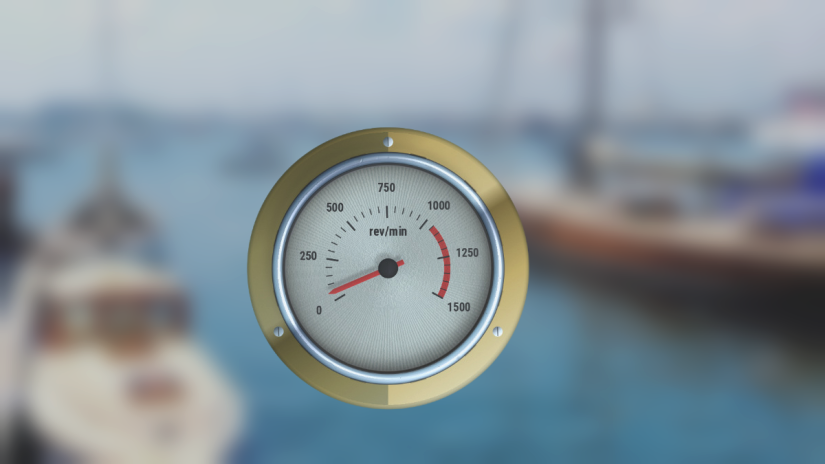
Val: 50 rpm
